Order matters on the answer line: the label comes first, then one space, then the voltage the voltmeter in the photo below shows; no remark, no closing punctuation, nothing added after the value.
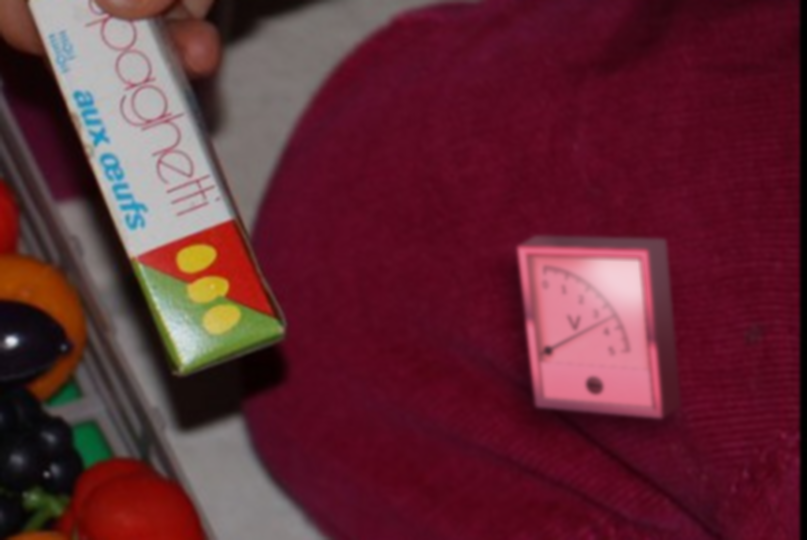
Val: 3.5 V
